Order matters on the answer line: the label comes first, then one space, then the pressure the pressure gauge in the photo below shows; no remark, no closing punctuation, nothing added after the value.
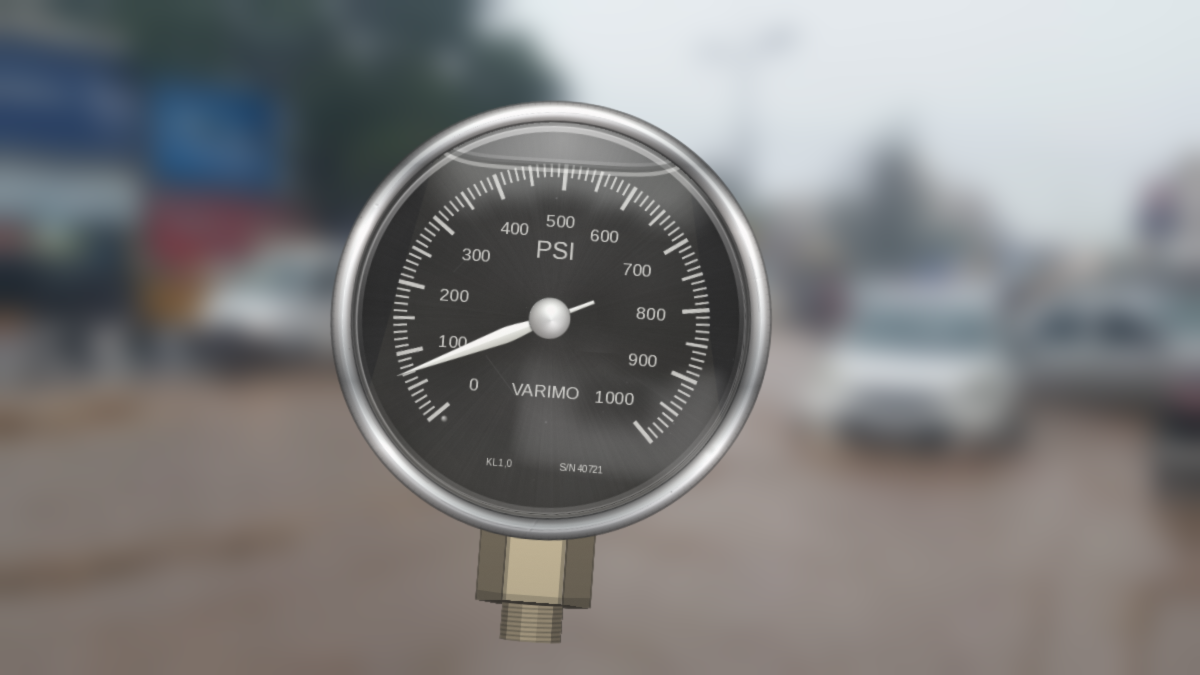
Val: 70 psi
